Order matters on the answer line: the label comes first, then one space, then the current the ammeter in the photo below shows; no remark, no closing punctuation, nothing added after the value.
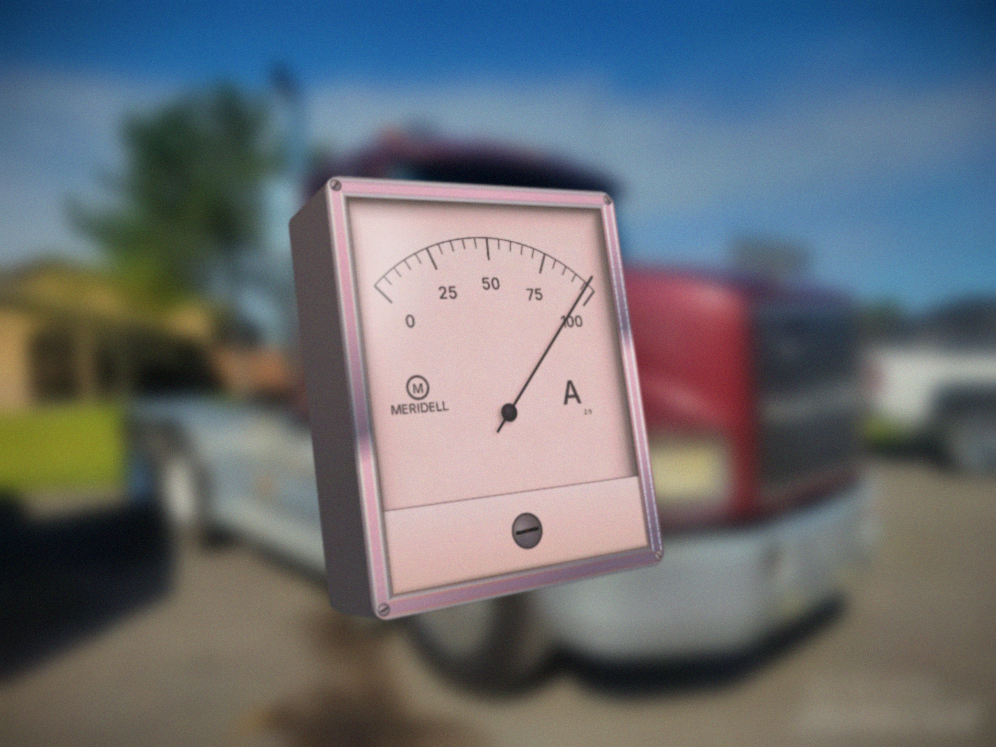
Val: 95 A
